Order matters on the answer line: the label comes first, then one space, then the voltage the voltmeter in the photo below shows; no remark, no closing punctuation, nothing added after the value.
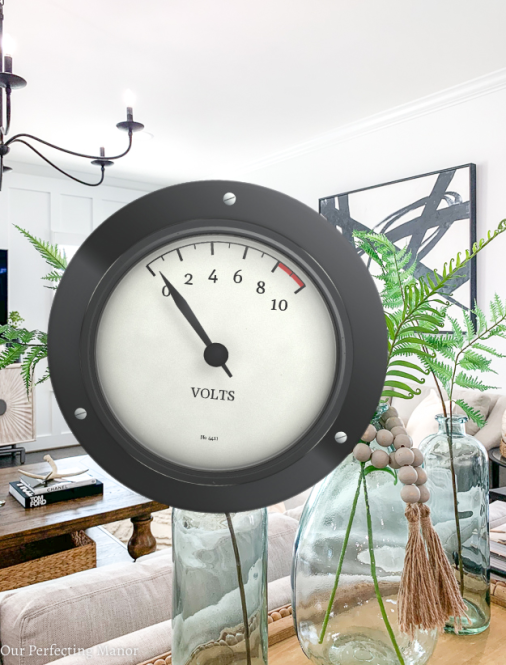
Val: 0.5 V
